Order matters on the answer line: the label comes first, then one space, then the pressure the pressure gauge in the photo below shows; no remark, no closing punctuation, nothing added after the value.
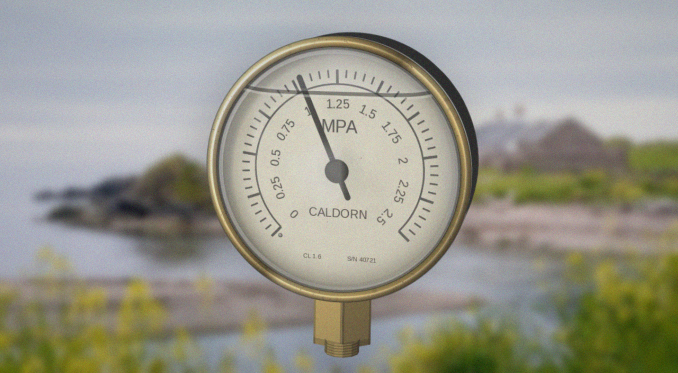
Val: 1.05 MPa
